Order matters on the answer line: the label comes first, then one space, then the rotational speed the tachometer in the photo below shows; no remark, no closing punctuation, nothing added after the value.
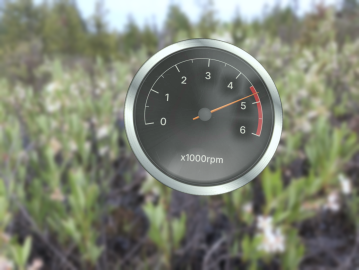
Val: 4750 rpm
